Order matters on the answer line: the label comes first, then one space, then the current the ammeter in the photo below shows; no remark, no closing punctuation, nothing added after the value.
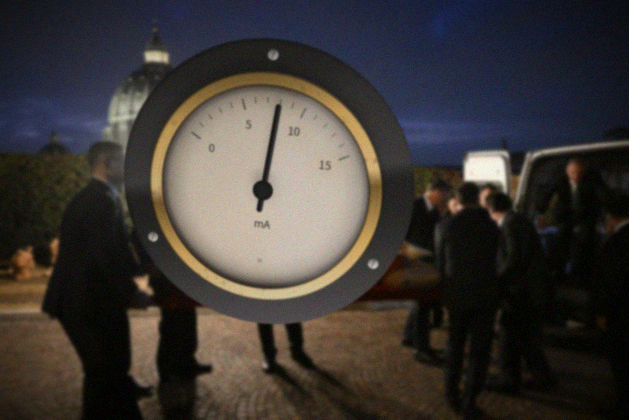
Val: 8 mA
